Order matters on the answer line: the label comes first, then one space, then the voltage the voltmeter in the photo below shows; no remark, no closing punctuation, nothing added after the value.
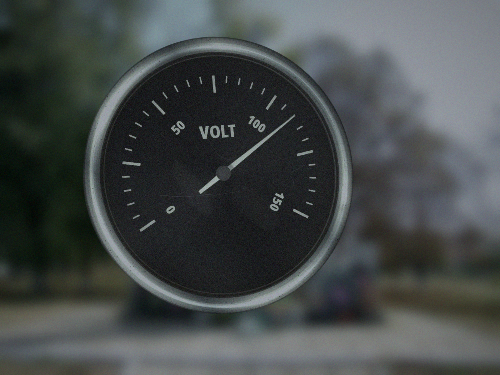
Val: 110 V
